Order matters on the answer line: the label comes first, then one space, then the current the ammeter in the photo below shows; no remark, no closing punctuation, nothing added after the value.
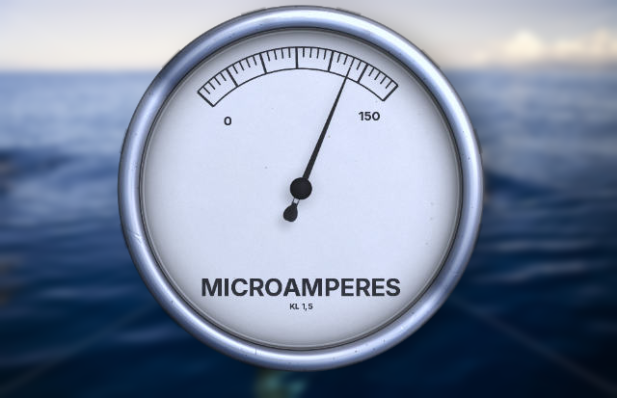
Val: 115 µA
